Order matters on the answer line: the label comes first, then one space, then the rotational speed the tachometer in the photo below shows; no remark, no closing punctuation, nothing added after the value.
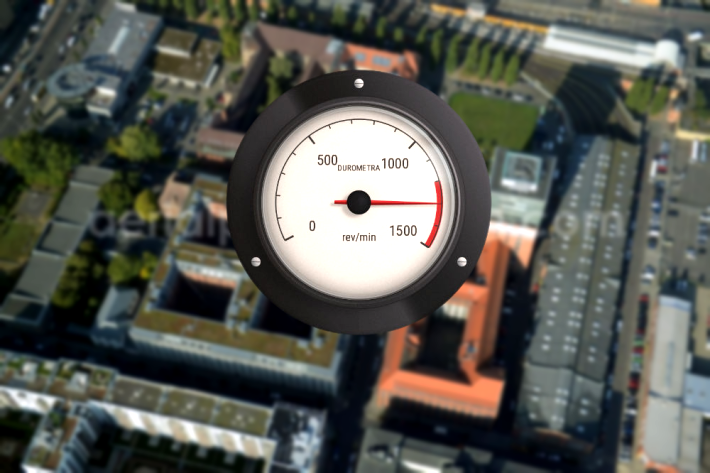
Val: 1300 rpm
